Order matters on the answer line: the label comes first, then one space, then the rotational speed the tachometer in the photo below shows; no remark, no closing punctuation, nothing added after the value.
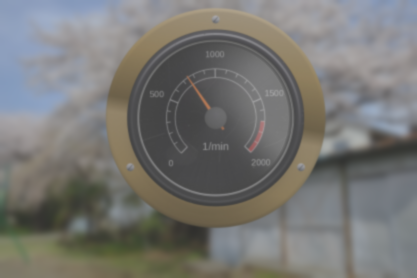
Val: 750 rpm
